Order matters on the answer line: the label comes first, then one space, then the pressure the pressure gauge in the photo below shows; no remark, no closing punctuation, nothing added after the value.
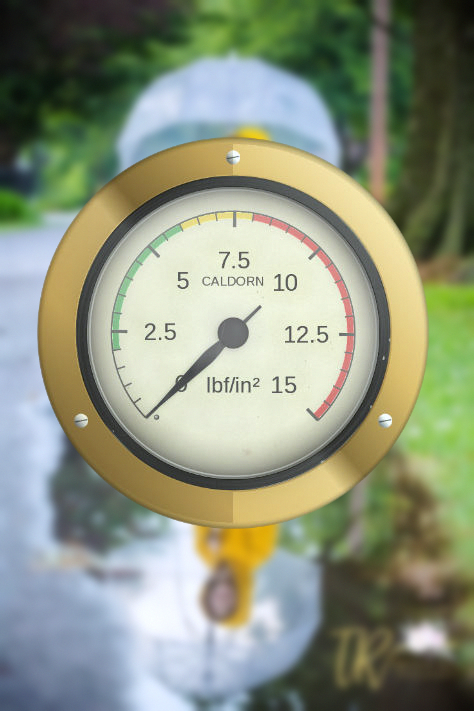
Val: 0 psi
